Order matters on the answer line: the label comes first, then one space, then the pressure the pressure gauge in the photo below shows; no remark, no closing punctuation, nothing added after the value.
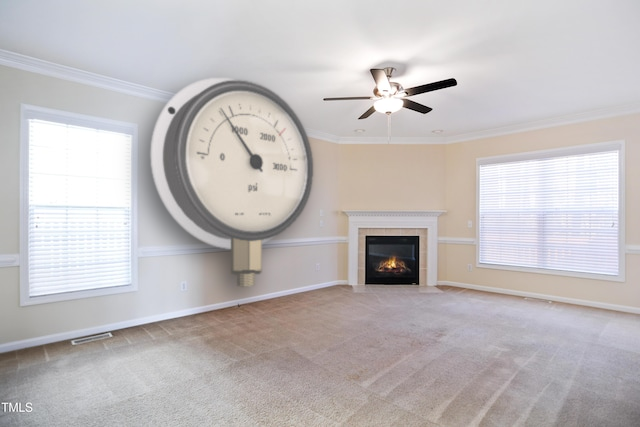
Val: 800 psi
